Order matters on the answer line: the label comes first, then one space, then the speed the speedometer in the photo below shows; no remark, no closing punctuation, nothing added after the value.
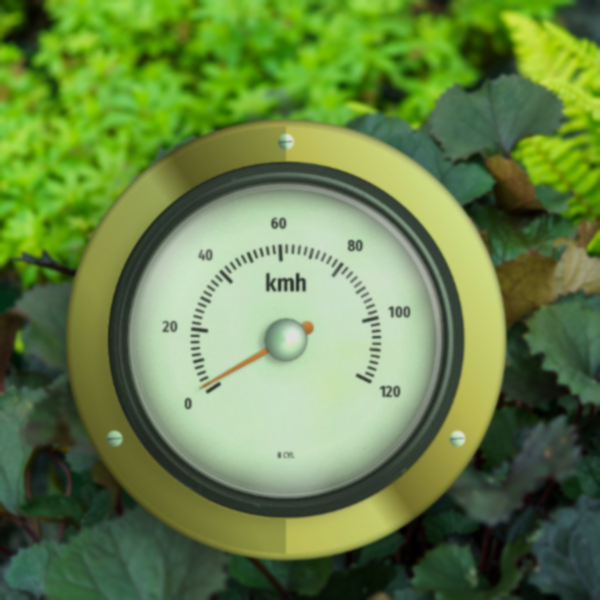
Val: 2 km/h
